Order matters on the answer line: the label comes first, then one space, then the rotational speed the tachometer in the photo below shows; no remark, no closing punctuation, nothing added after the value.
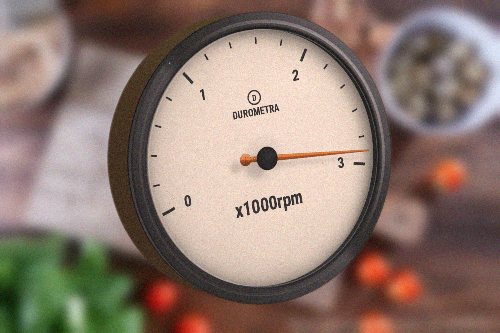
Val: 2900 rpm
